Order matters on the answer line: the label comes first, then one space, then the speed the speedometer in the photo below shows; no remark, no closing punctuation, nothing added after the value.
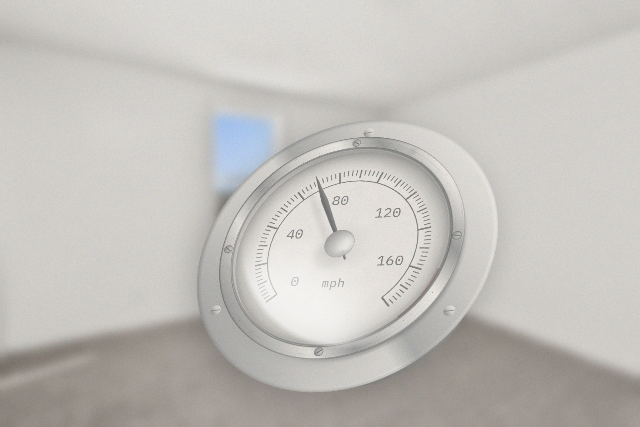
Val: 70 mph
